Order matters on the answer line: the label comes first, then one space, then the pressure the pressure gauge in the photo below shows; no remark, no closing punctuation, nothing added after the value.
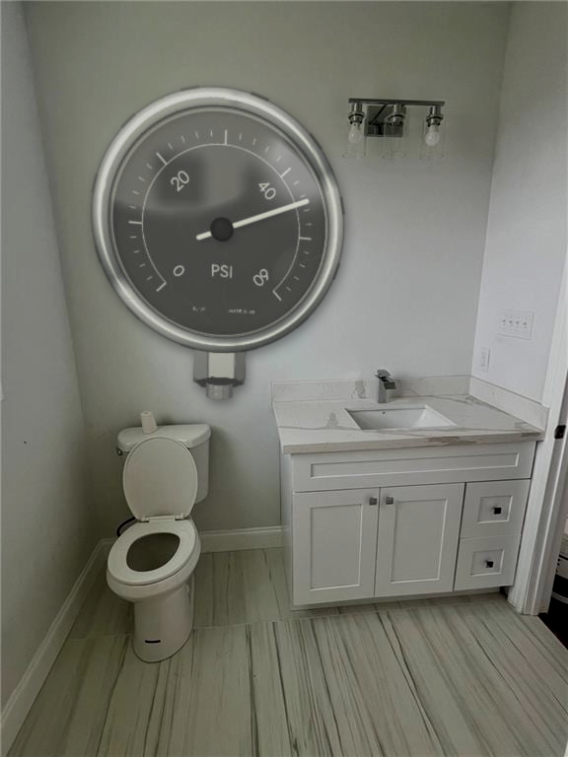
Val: 45 psi
